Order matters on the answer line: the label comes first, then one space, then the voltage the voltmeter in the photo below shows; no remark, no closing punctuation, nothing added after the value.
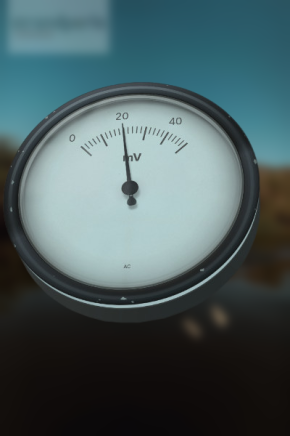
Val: 20 mV
